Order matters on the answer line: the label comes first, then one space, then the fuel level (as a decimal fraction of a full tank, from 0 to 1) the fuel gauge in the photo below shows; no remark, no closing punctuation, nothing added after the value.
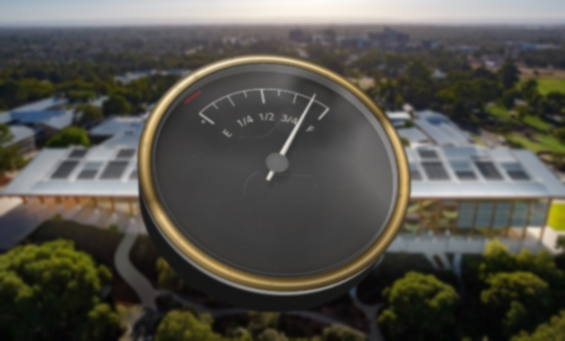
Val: 0.875
